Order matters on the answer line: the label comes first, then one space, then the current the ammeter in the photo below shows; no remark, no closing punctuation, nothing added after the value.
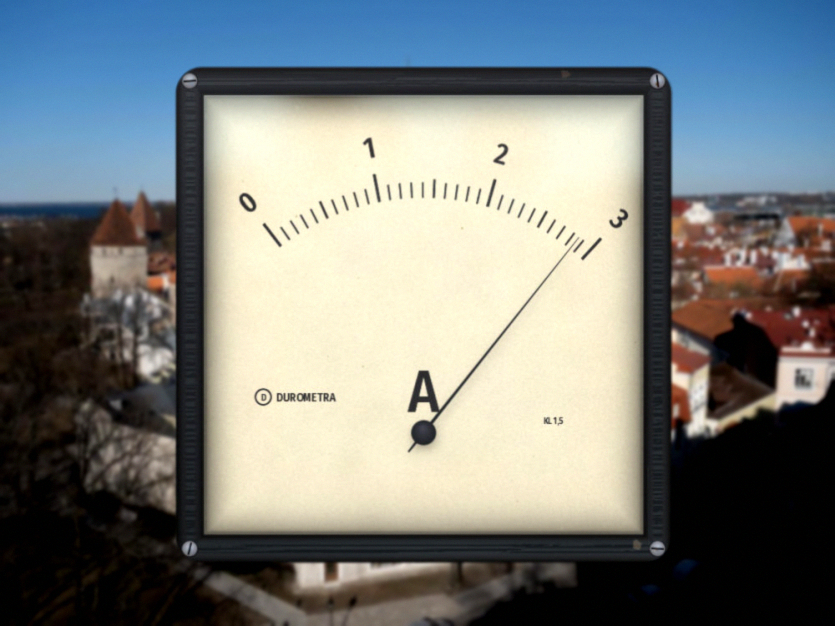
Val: 2.85 A
